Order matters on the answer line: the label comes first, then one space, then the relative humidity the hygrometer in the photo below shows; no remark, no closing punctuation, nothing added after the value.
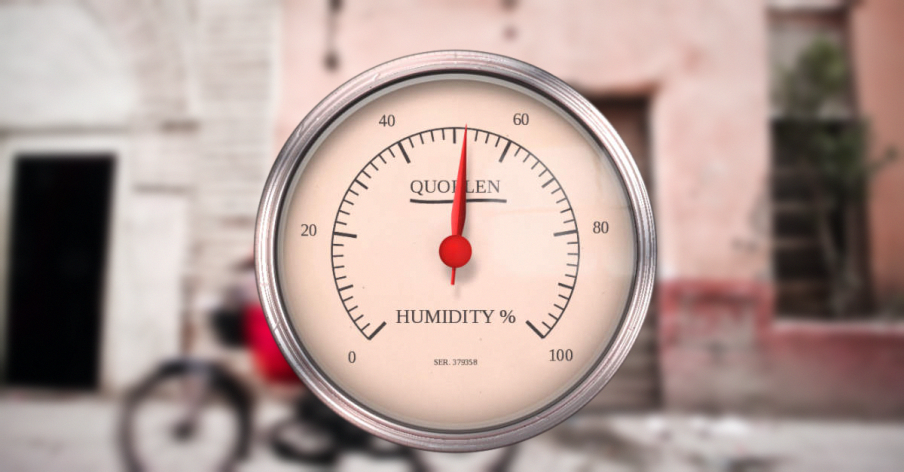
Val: 52 %
